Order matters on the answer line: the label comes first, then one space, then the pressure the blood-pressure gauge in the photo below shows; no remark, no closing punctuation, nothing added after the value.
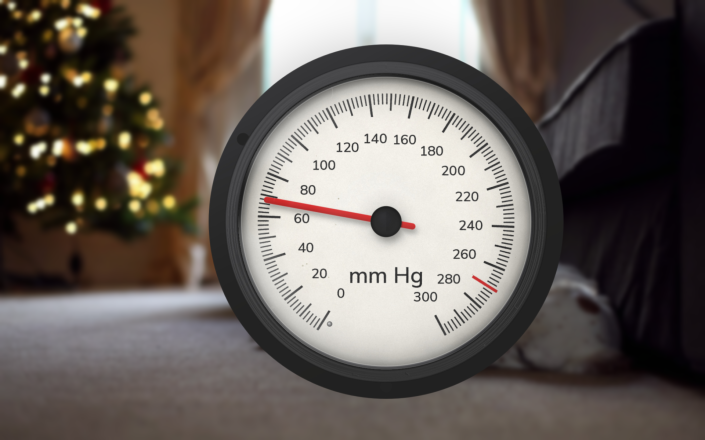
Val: 68 mmHg
